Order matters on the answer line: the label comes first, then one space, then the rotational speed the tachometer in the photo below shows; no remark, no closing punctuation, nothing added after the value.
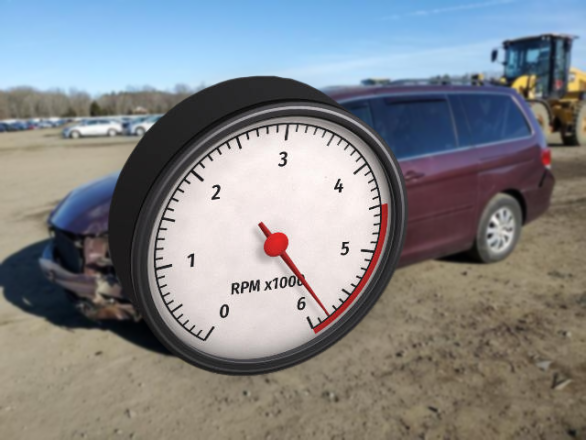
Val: 5800 rpm
